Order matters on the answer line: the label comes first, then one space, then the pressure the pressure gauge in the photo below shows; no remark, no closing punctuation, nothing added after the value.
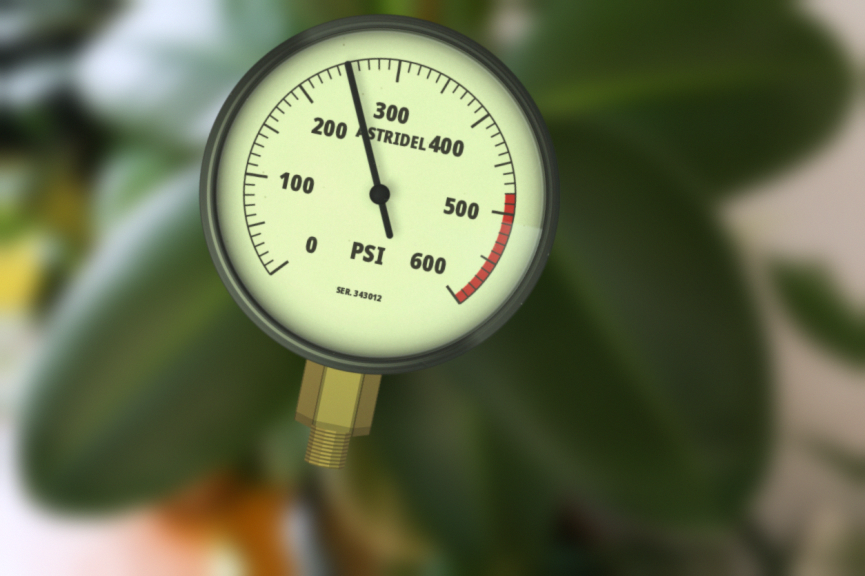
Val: 250 psi
